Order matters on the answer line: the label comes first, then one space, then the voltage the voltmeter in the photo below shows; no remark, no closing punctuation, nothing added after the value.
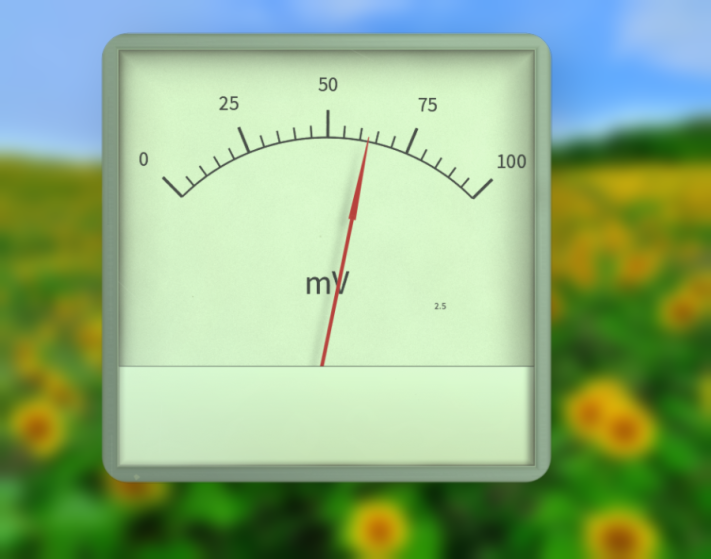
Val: 62.5 mV
